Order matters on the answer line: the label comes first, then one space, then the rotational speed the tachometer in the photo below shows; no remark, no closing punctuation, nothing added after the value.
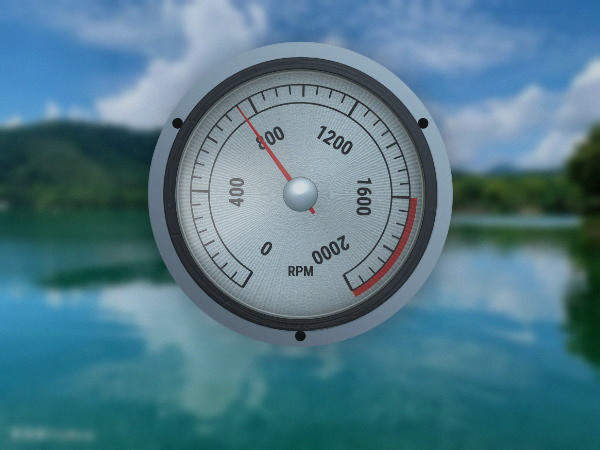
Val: 750 rpm
